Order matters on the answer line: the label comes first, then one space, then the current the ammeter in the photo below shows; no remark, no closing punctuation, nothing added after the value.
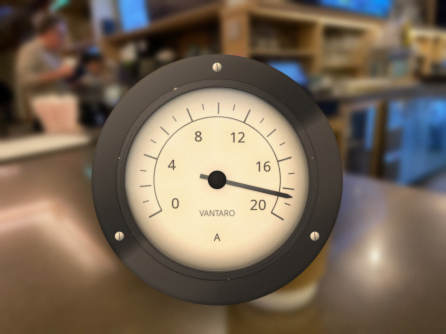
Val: 18.5 A
